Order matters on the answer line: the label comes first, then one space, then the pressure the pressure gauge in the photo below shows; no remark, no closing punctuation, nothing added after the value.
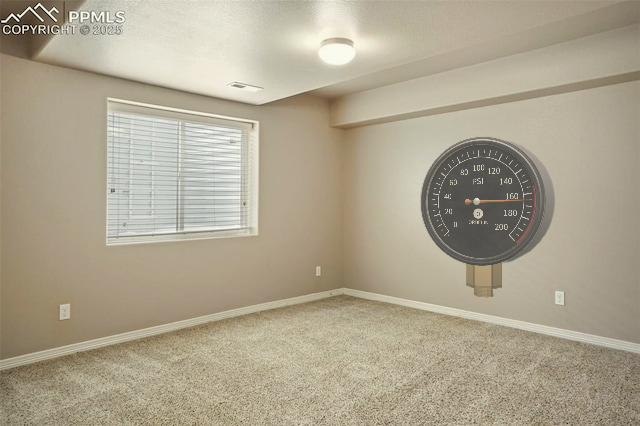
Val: 165 psi
